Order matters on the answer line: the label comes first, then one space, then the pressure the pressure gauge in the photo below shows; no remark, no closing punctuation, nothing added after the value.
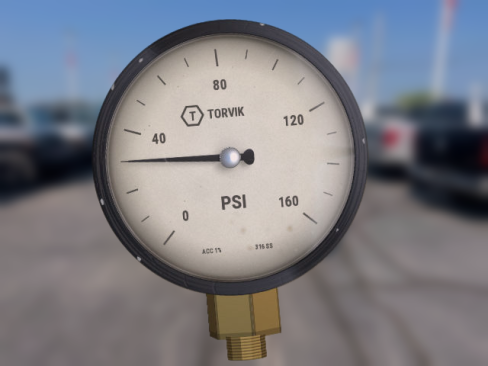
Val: 30 psi
